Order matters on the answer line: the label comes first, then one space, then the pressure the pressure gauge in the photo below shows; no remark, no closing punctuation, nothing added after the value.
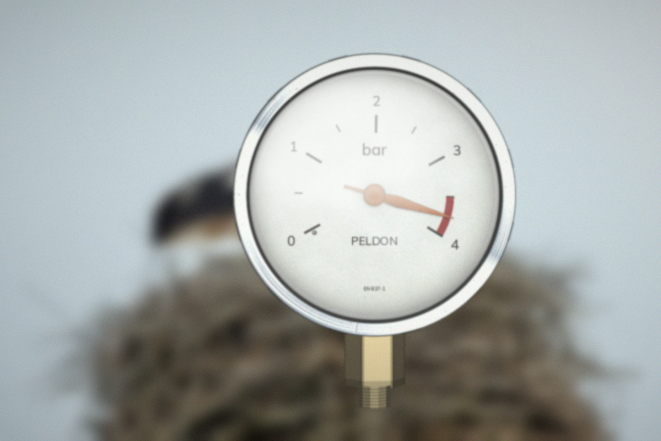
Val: 3.75 bar
